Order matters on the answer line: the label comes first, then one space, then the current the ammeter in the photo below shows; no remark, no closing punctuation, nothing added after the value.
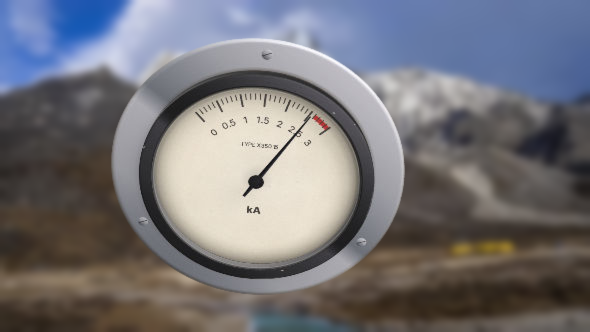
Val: 2.5 kA
